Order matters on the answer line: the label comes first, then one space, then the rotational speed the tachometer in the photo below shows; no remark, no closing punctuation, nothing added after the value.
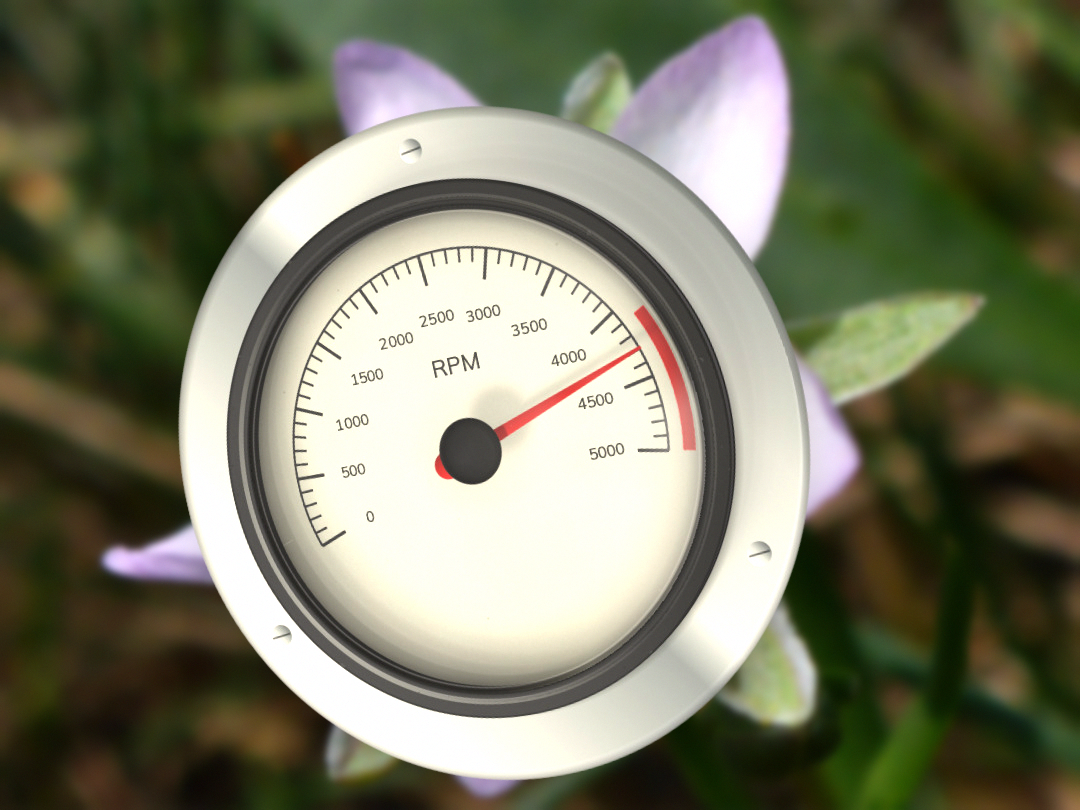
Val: 4300 rpm
